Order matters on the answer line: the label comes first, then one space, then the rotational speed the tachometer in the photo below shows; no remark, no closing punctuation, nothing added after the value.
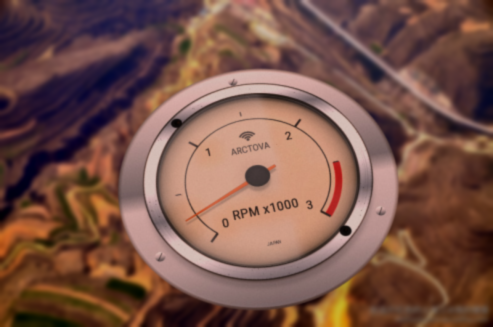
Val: 250 rpm
